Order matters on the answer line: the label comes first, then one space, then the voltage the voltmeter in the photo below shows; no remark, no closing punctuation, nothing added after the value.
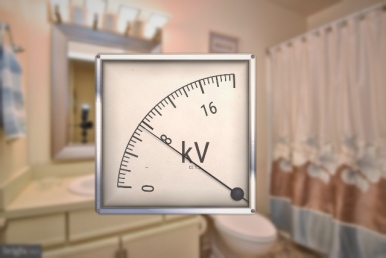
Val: 7.5 kV
